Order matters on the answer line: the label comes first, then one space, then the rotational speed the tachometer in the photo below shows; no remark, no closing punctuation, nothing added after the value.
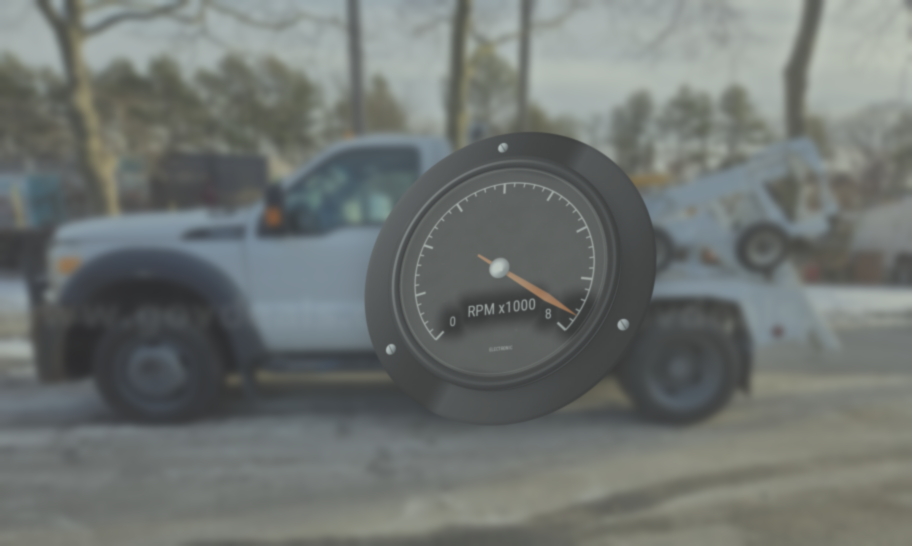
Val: 7700 rpm
